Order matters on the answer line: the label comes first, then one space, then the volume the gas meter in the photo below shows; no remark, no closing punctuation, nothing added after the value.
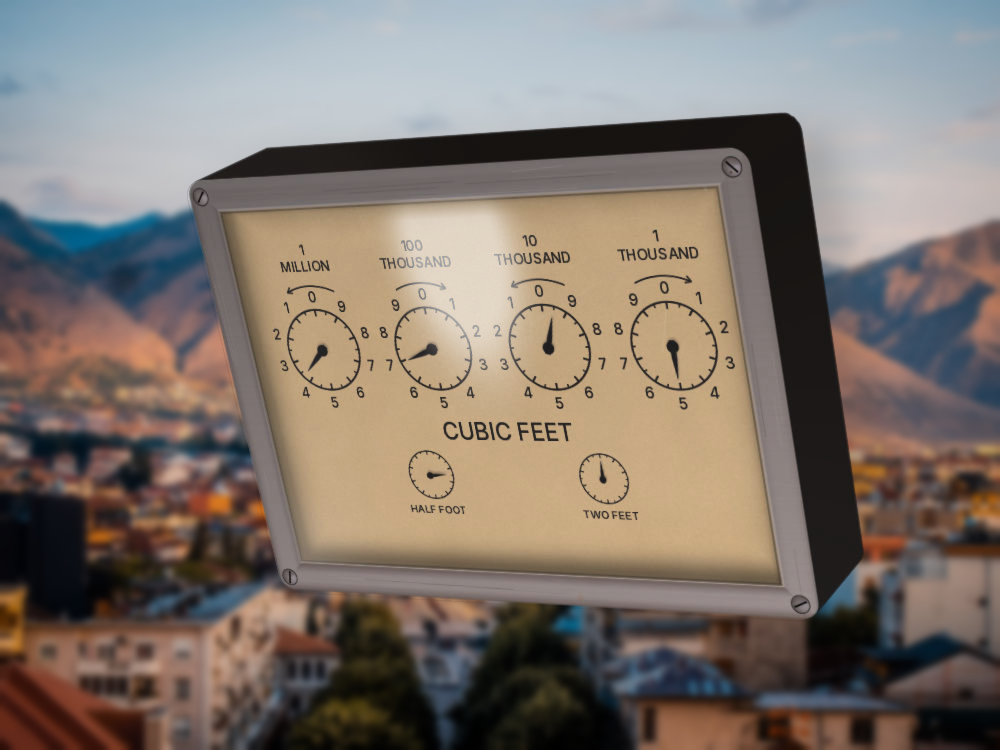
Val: 369500 ft³
